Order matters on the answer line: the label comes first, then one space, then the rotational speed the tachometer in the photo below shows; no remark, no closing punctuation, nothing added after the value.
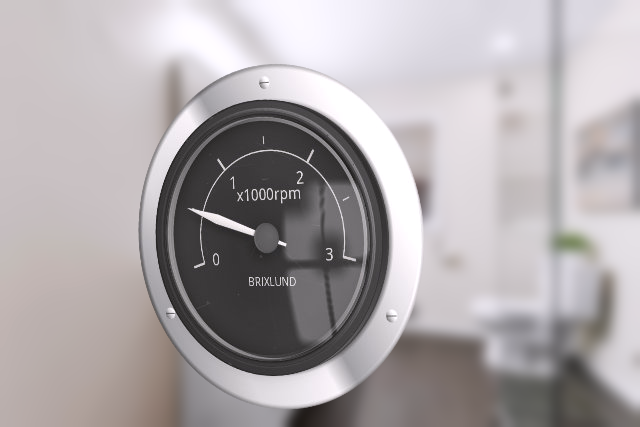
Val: 500 rpm
